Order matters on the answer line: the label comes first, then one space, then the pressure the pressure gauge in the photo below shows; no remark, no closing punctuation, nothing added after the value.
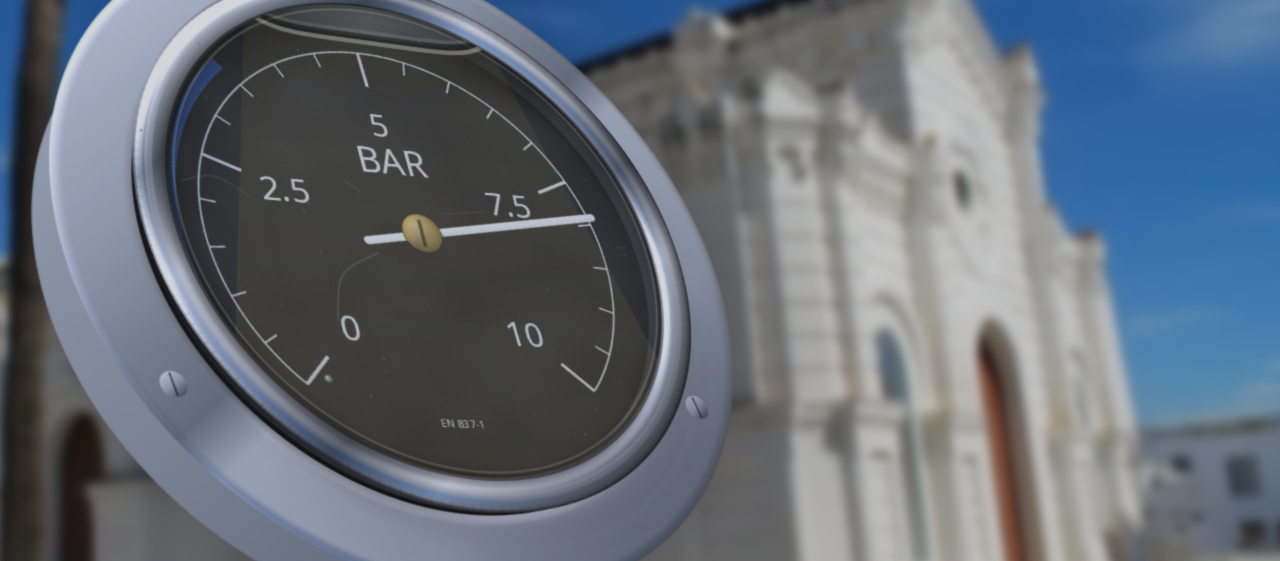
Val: 8 bar
